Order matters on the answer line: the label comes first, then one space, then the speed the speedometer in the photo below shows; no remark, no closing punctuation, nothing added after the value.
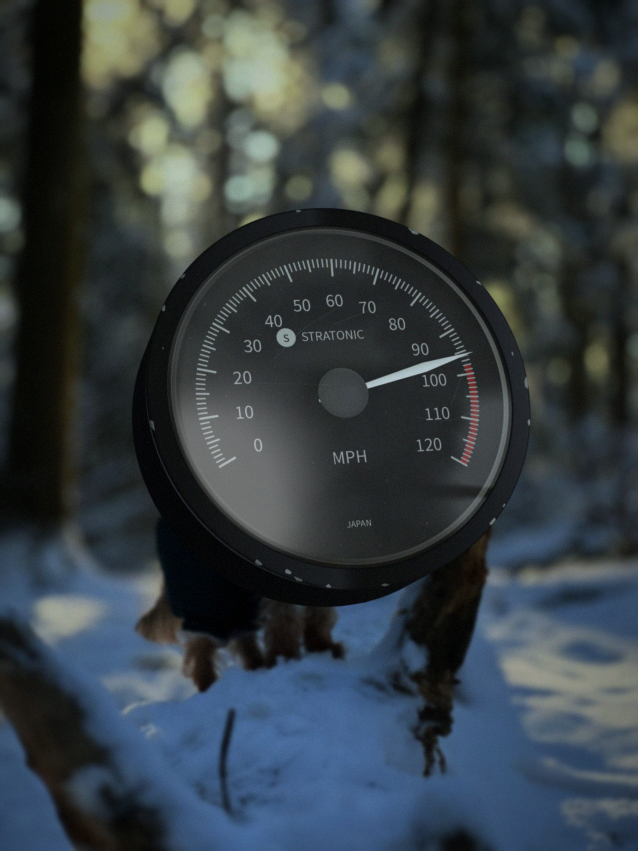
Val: 96 mph
